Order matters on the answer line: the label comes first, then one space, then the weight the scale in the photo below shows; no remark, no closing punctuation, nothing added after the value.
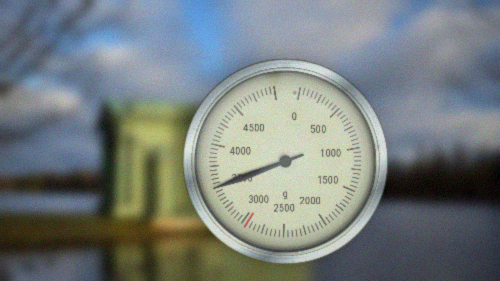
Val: 3500 g
